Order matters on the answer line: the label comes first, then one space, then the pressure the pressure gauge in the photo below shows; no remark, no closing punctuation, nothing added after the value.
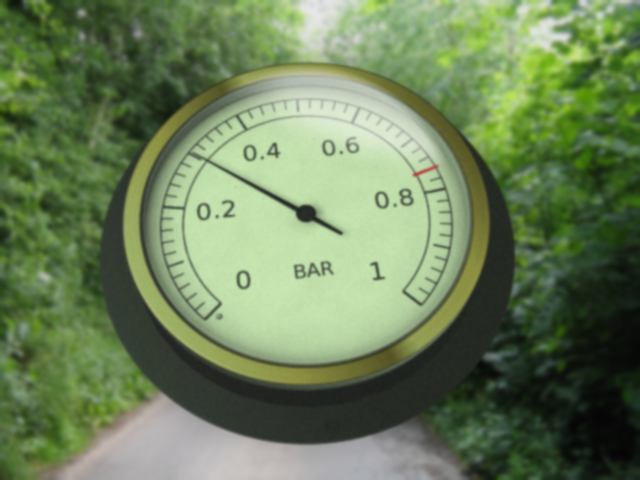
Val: 0.3 bar
